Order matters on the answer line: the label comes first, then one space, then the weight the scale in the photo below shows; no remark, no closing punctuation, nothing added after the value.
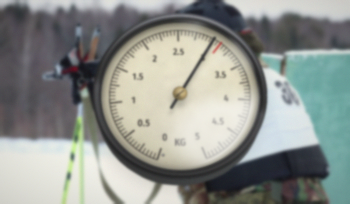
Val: 3 kg
